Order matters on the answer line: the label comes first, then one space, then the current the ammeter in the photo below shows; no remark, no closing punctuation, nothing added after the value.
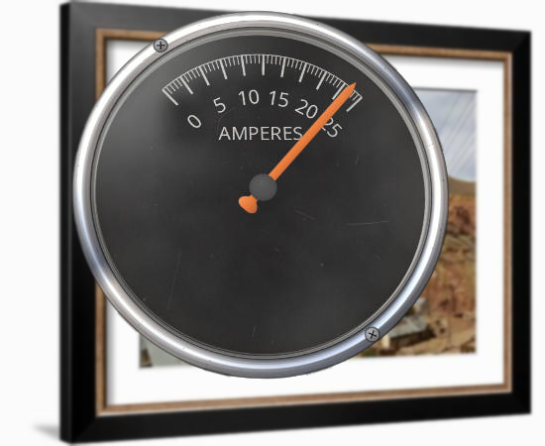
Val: 23.5 A
